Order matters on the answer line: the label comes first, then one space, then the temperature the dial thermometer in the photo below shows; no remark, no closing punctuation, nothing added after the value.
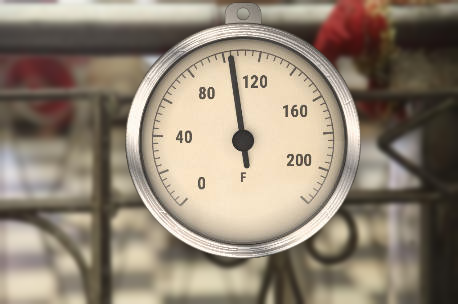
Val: 104 °F
